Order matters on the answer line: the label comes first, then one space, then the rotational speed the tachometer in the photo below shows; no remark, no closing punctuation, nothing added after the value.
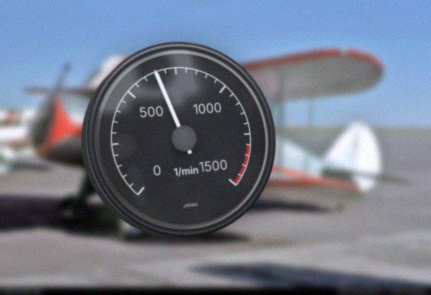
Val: 650 rpm
